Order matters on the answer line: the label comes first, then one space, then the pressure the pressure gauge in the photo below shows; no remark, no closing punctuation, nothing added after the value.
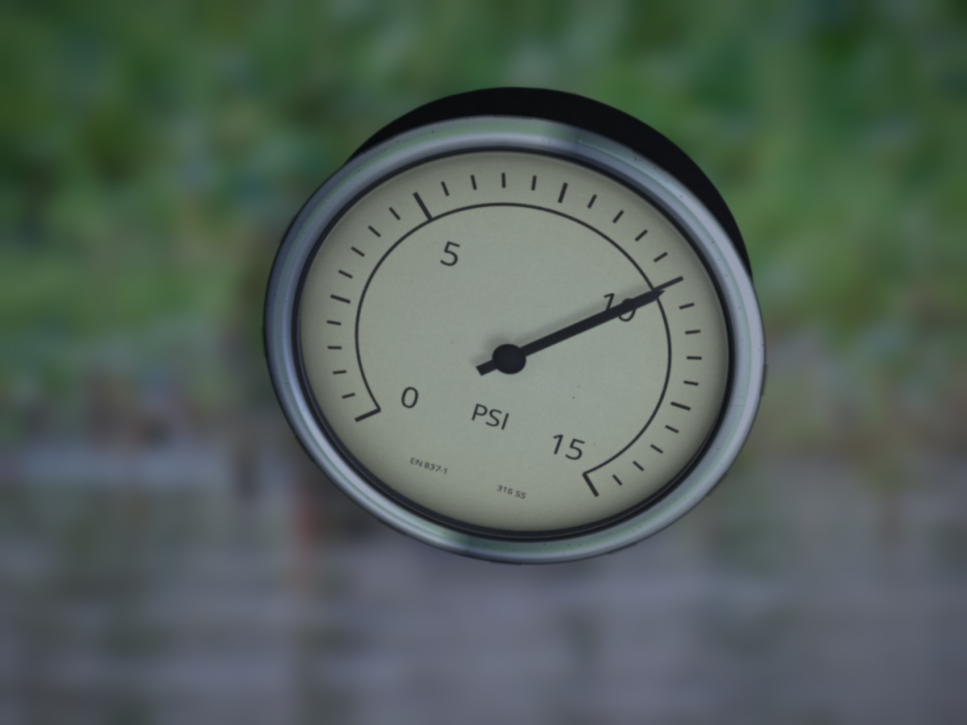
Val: 10 psi
